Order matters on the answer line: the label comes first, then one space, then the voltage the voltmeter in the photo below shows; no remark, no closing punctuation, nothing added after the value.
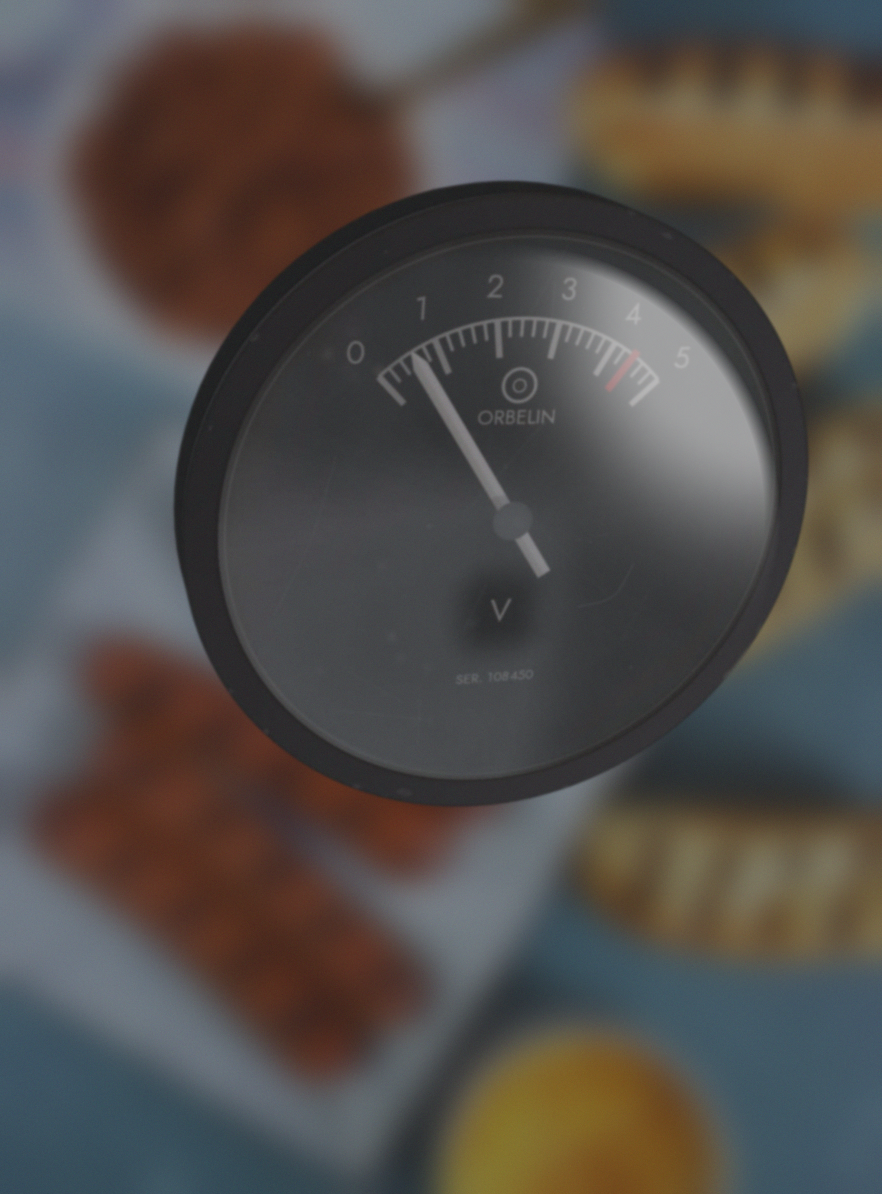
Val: 0.6 V
